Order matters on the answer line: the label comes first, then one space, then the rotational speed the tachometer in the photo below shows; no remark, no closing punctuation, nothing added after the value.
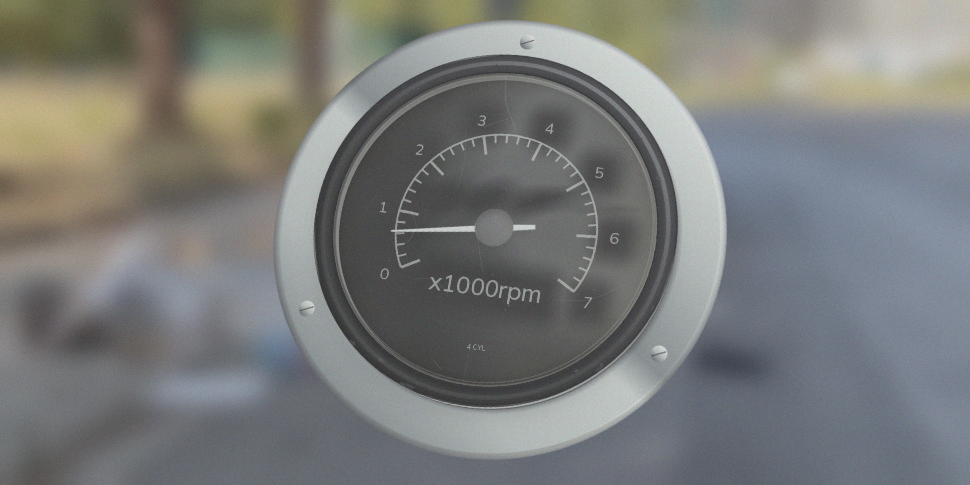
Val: 600 rpm
